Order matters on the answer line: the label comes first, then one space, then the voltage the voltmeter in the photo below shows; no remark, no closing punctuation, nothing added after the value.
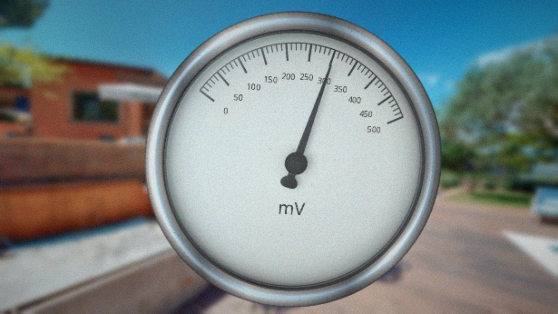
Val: 300 mV
